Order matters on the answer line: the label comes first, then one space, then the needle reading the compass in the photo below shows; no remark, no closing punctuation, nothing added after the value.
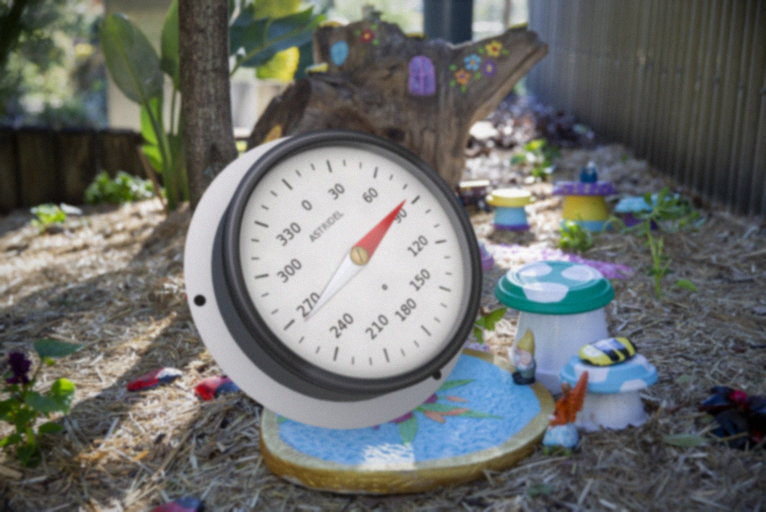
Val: 85 °
